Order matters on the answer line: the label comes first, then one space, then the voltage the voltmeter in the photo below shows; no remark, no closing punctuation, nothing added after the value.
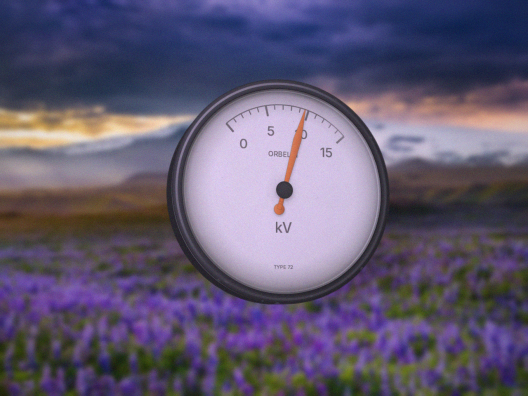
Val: 9.5 kV
